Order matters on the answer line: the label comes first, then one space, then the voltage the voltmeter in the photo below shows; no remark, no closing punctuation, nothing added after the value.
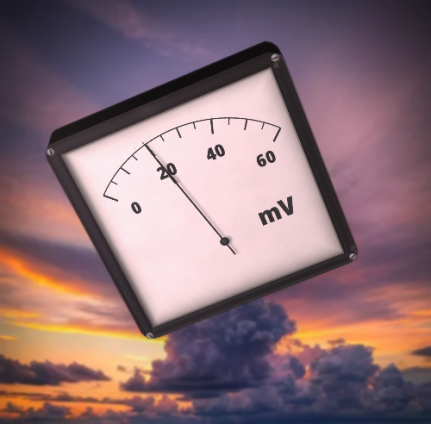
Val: 20 mV
